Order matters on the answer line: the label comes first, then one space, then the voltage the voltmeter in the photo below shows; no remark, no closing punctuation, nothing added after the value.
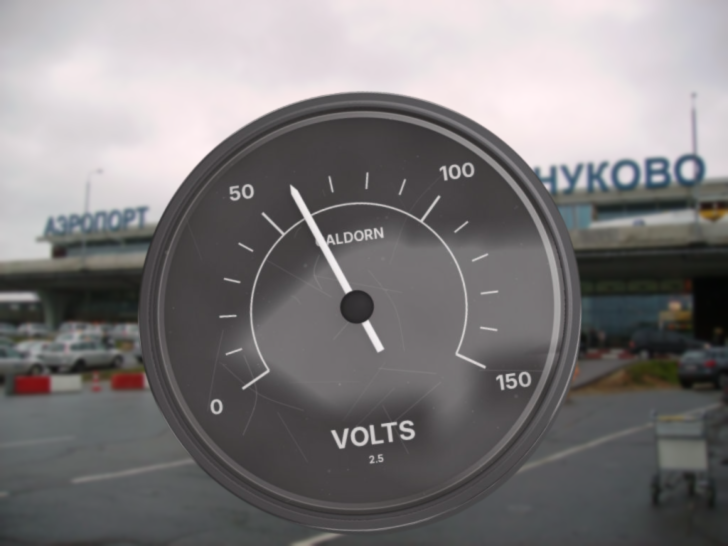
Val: 60 V
